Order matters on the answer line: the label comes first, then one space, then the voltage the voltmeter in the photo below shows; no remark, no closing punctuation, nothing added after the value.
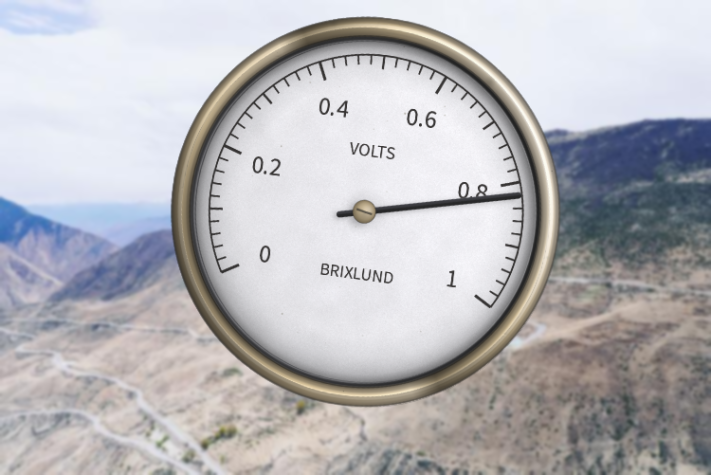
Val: 0.82 V
